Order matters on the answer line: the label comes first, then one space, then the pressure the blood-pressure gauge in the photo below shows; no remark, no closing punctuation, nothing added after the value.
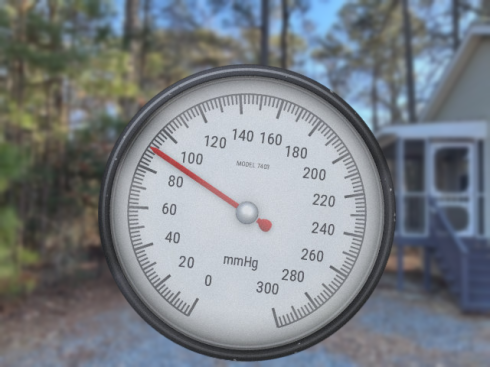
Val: 90 mmHg
